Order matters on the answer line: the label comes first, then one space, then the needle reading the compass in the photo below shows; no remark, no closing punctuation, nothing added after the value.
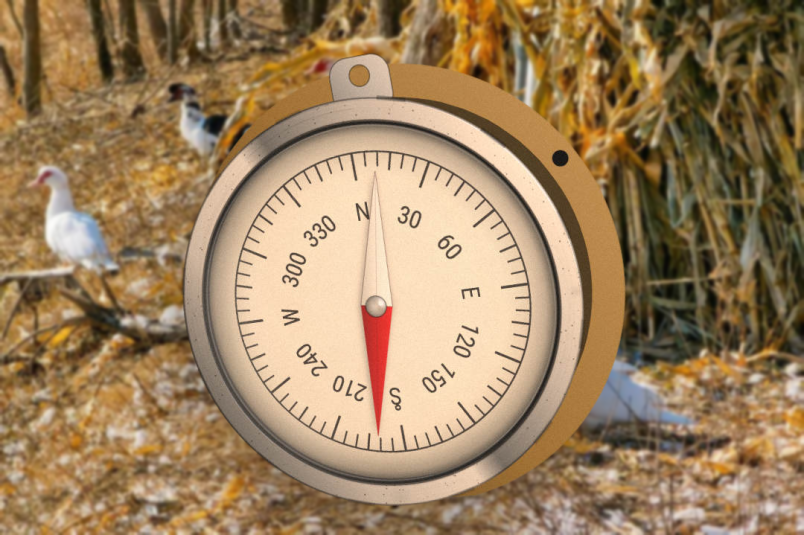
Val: 190 °
